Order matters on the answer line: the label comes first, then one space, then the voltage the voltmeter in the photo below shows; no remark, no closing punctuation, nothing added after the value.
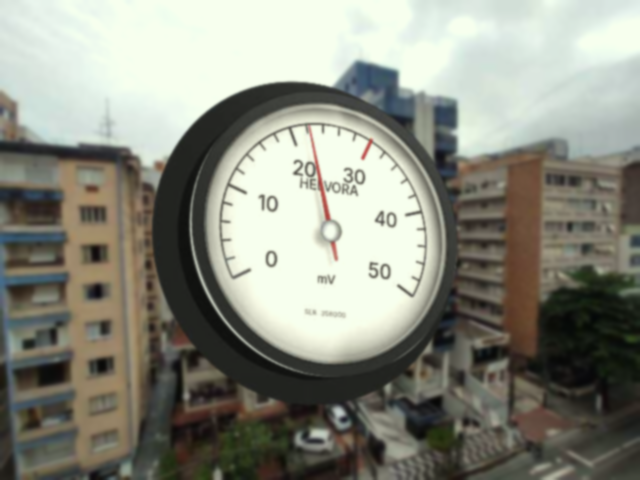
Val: 22 mV
